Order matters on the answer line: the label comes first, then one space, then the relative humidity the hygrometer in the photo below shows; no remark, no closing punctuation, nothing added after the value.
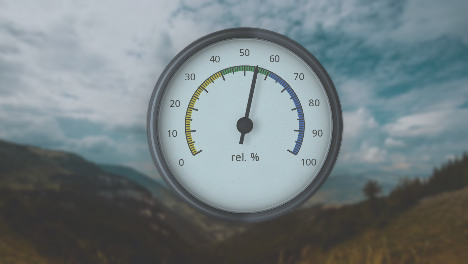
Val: 55 %
